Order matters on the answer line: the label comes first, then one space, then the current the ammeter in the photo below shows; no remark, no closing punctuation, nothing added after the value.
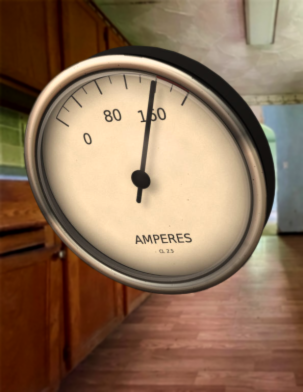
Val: 160 A
